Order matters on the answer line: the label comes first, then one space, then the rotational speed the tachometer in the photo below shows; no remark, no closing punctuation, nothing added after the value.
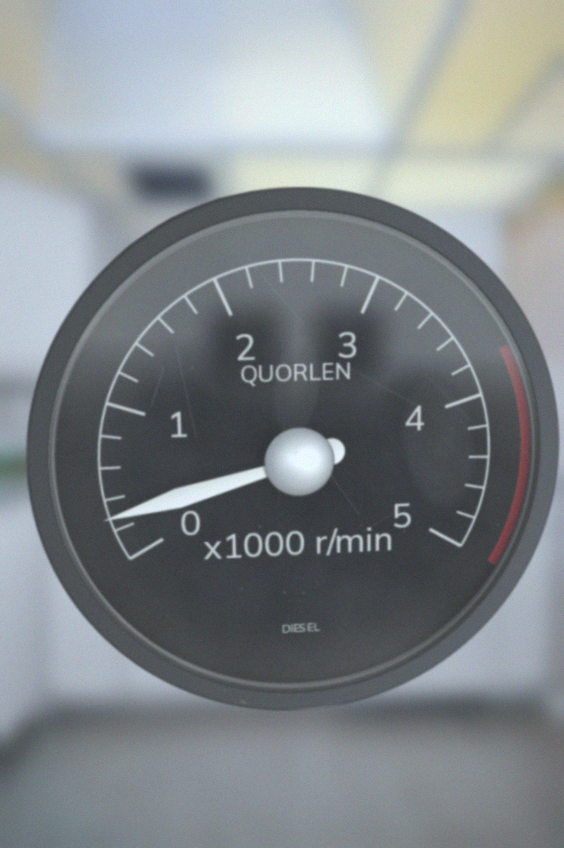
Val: 300 rpm
